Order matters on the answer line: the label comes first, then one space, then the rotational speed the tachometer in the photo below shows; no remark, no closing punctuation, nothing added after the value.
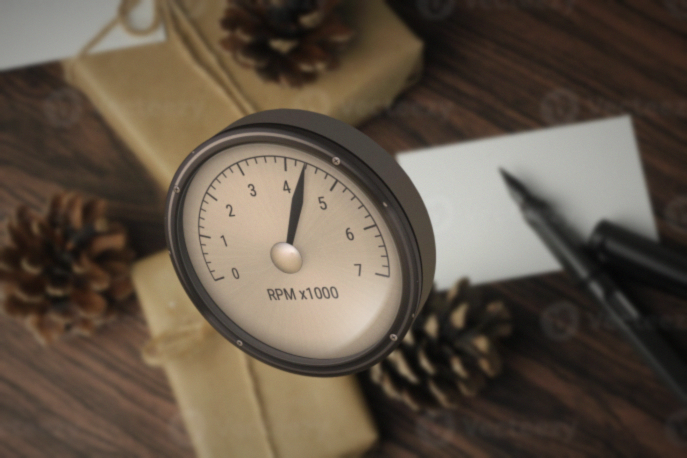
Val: 4400 rpm
